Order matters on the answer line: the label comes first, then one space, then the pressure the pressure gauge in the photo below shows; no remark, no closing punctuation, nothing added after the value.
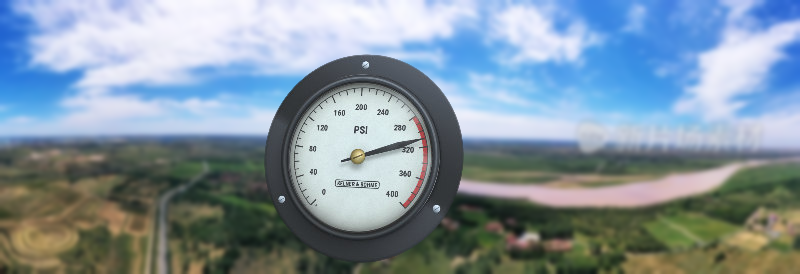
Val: 310 psi
